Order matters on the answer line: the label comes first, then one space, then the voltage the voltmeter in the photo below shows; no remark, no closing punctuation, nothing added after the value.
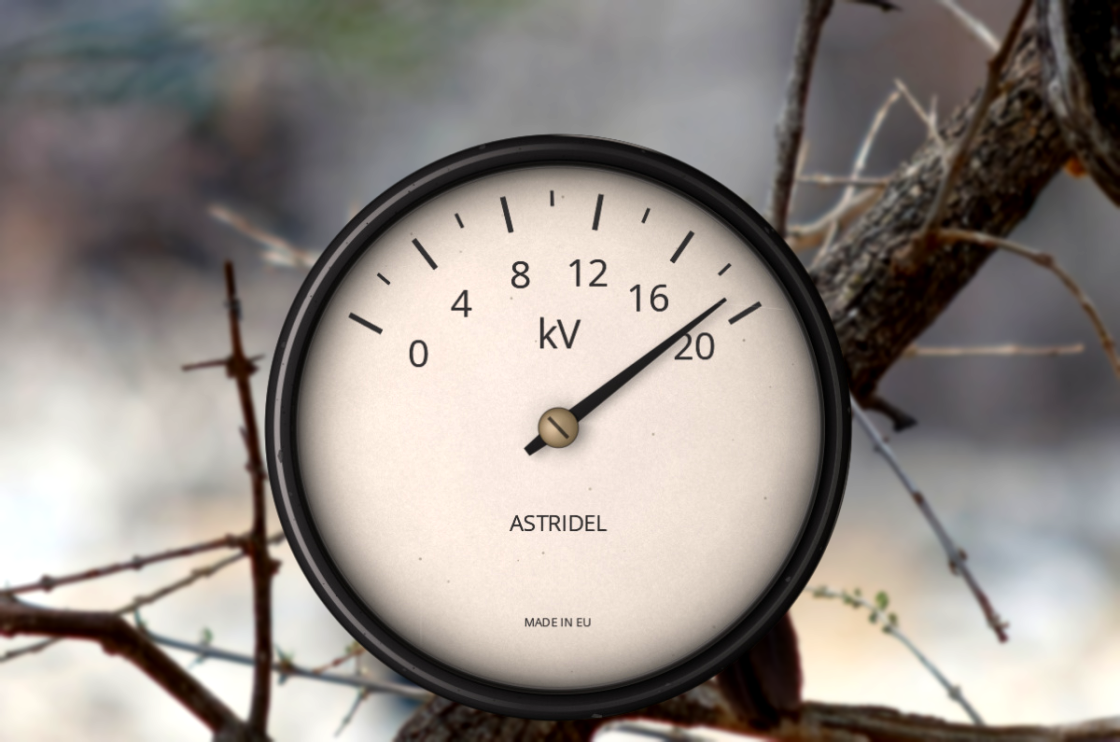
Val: 19 kV
